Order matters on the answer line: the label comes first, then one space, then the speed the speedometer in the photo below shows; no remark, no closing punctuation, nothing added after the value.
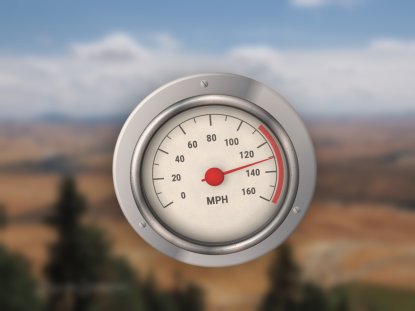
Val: 130 mph
